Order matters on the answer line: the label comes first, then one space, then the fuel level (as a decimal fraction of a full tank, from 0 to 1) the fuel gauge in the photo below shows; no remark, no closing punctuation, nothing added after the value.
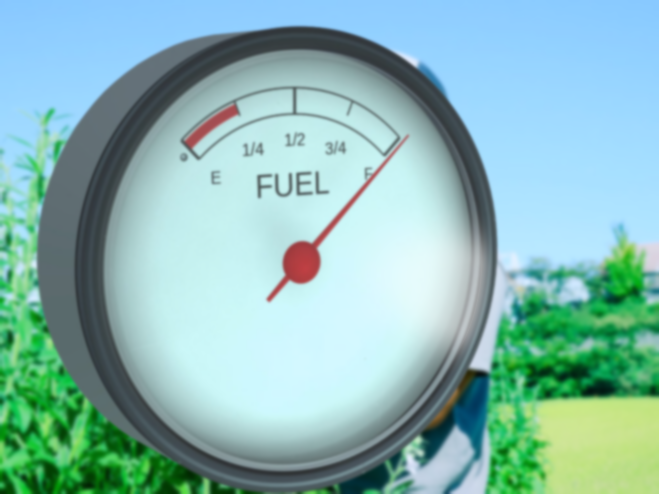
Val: 1
